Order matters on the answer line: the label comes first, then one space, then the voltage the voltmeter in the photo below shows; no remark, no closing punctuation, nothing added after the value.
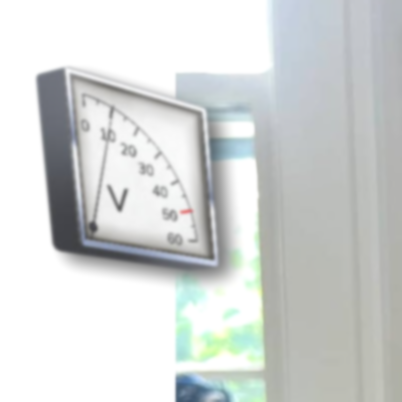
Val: 10 V
